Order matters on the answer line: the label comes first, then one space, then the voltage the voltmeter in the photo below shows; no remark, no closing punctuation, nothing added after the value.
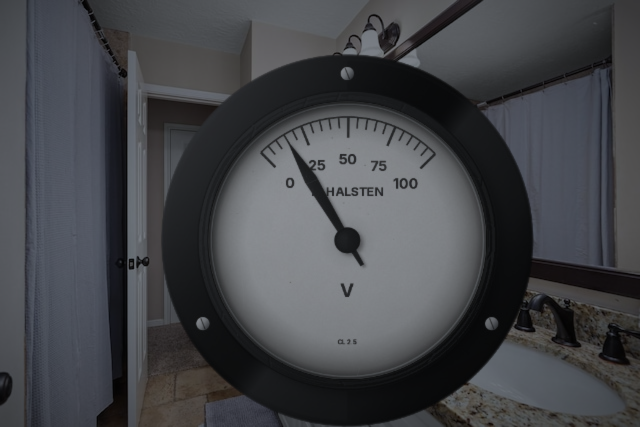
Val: 15 V
